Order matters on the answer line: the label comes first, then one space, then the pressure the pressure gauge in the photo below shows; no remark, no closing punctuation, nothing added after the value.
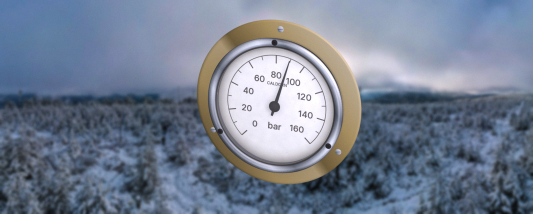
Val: 90 bar
